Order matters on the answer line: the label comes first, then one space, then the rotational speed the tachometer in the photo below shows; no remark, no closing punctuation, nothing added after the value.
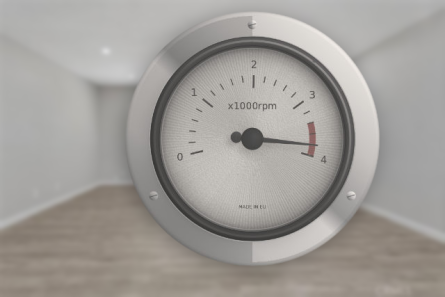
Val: 3800 rpm
